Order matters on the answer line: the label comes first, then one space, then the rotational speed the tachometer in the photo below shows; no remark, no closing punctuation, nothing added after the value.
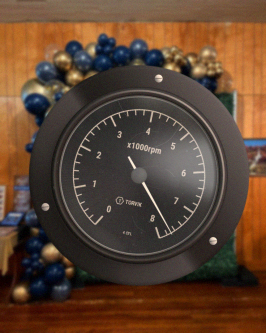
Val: 7700 rpm
